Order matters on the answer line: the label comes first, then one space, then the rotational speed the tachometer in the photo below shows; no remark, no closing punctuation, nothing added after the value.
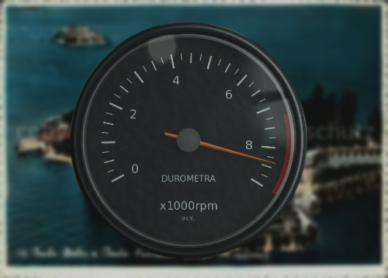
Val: 8375 rpm
